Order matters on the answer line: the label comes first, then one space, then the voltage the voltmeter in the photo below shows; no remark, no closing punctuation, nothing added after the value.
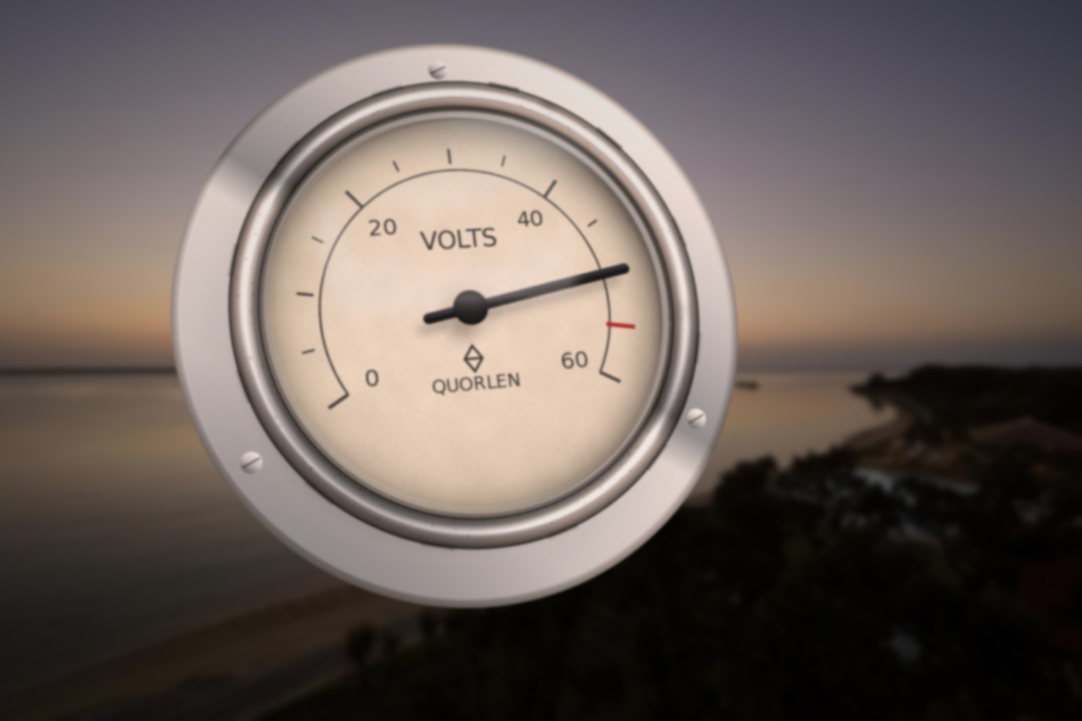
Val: 50 V
